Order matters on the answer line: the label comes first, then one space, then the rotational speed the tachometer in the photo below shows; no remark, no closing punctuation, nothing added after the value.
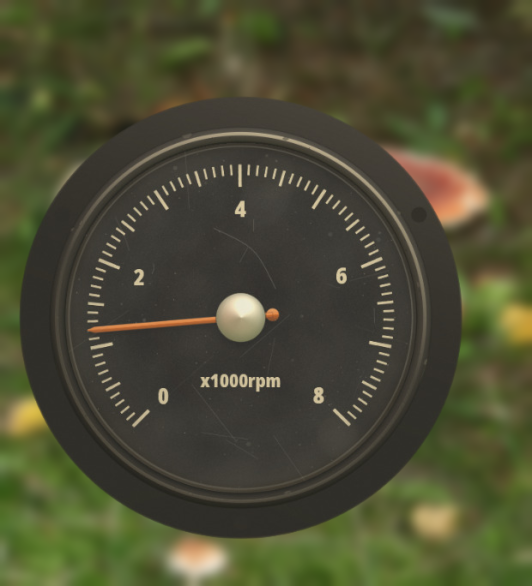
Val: 1200 rpm
